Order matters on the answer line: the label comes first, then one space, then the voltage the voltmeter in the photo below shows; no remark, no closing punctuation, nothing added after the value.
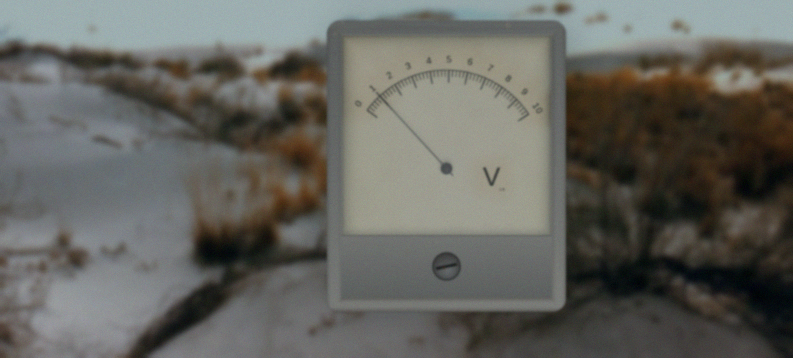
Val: 1 V
